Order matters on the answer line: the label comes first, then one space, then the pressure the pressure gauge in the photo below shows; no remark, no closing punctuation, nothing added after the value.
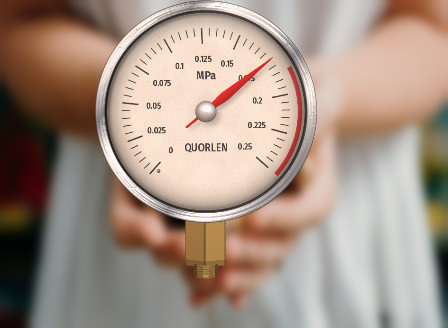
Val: 0.175 MPa
